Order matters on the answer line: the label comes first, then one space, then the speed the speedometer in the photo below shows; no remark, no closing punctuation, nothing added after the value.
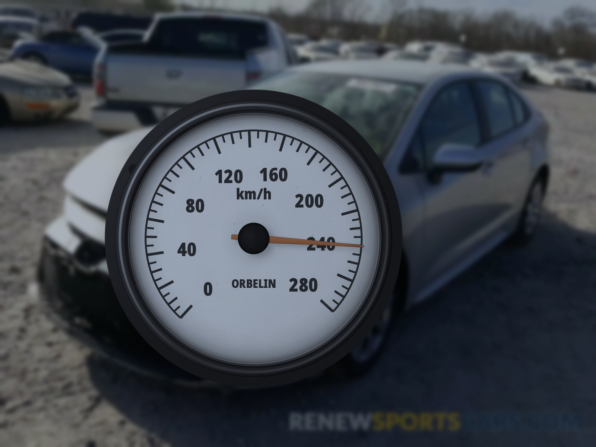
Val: 240 km/h
